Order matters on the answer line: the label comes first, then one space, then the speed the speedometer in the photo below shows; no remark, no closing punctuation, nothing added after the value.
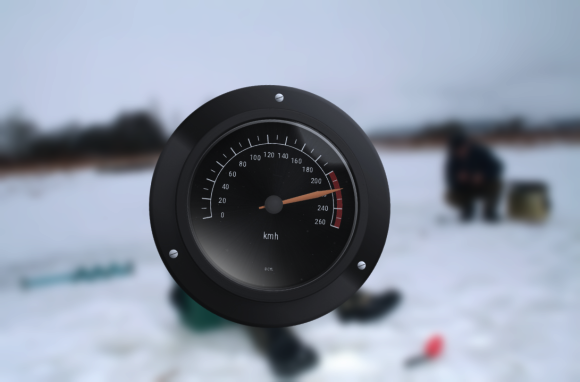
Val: 220 km/h
